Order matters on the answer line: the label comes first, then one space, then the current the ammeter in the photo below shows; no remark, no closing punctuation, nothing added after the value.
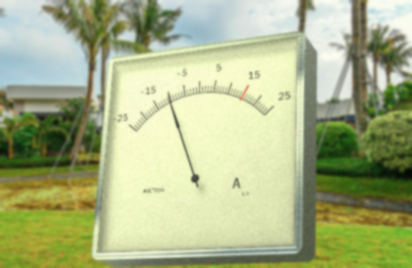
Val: -10 A
